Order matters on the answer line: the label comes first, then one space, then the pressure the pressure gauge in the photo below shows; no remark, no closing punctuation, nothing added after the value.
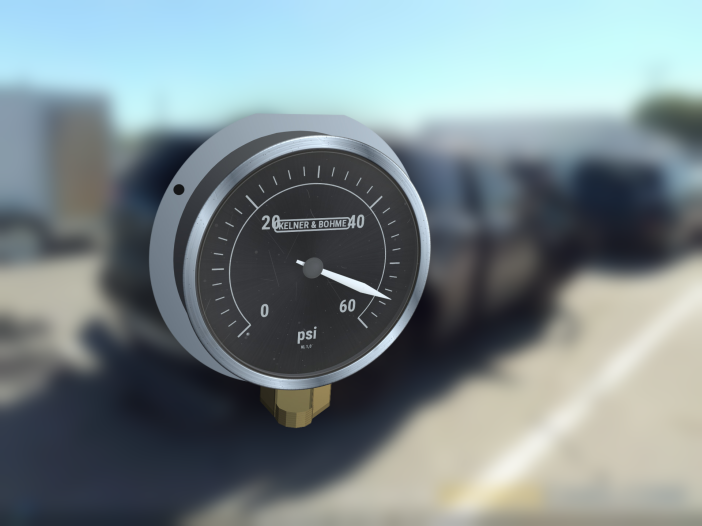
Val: 55 psi
